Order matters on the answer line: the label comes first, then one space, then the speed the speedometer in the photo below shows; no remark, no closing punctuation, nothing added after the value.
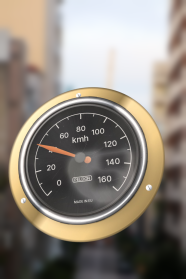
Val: 40 km/h
